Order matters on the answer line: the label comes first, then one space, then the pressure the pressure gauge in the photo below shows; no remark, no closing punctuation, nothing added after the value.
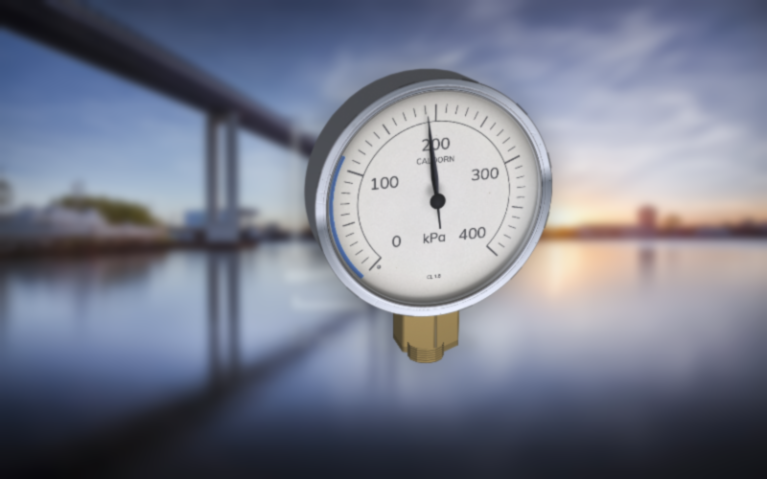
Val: 190 kPa
